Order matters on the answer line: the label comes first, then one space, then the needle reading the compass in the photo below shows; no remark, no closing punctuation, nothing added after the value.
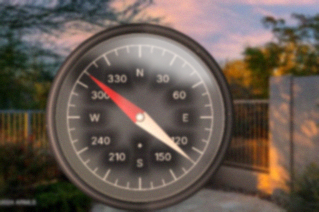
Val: 310 °
